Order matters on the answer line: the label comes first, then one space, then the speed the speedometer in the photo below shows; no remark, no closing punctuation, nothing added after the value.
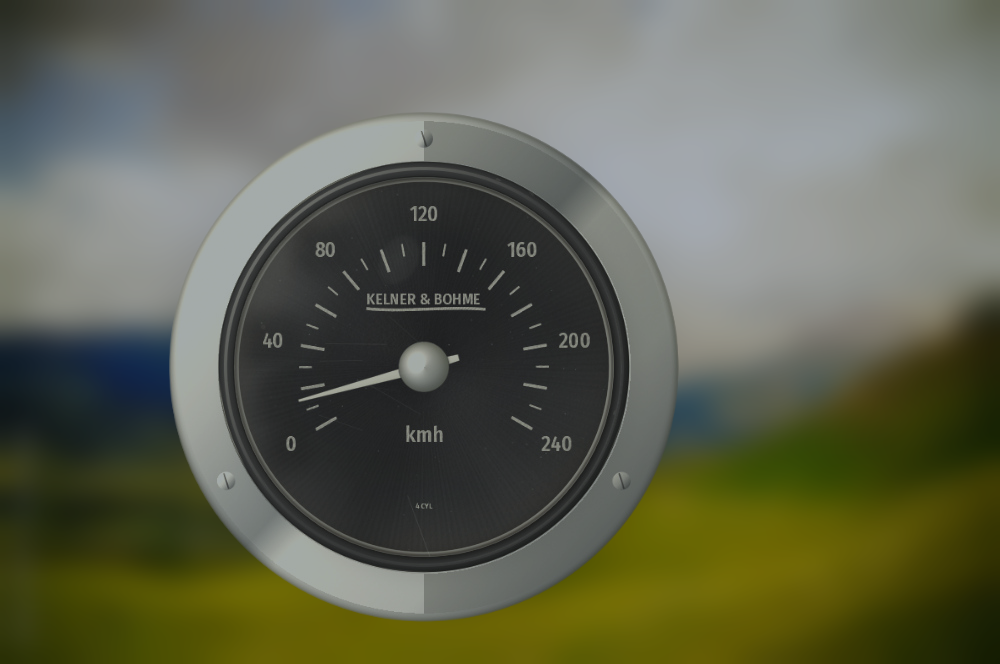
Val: 15 km/h
